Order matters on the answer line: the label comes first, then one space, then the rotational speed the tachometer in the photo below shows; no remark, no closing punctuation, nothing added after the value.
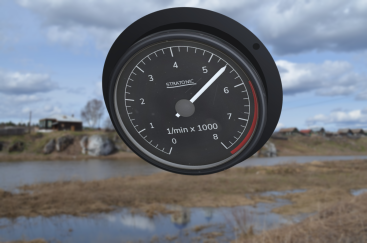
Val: 5400 rpm
